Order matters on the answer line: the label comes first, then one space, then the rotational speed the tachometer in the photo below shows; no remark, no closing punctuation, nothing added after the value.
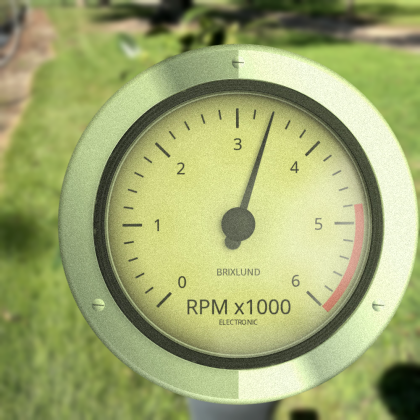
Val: 3400 rpm
